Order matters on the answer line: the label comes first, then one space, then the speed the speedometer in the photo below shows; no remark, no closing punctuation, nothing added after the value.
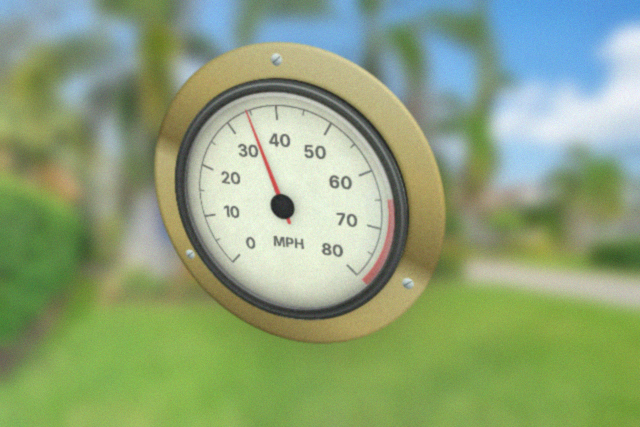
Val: 35 mph
